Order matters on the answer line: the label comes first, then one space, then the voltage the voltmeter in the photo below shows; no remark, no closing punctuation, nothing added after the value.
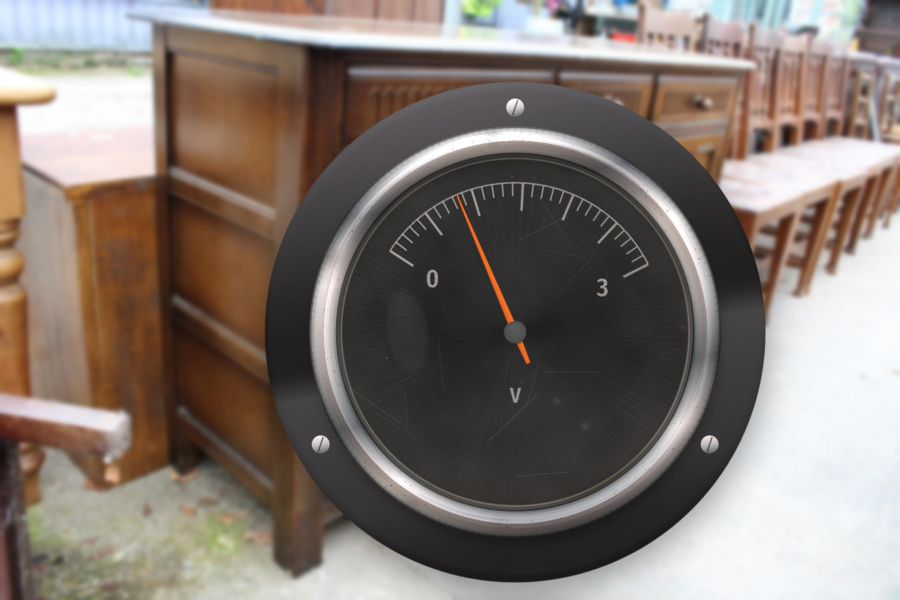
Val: 0.85 V
